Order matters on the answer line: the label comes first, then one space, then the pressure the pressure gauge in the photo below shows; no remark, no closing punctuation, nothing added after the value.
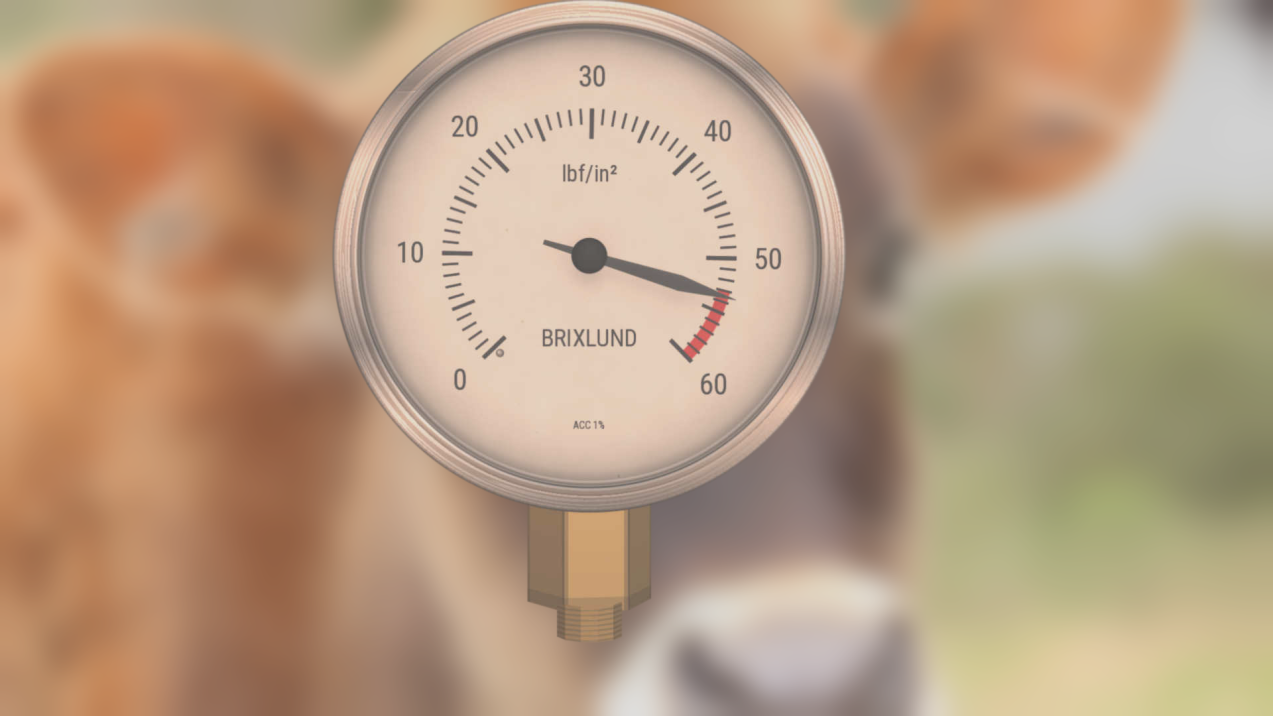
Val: 53.5 psi
